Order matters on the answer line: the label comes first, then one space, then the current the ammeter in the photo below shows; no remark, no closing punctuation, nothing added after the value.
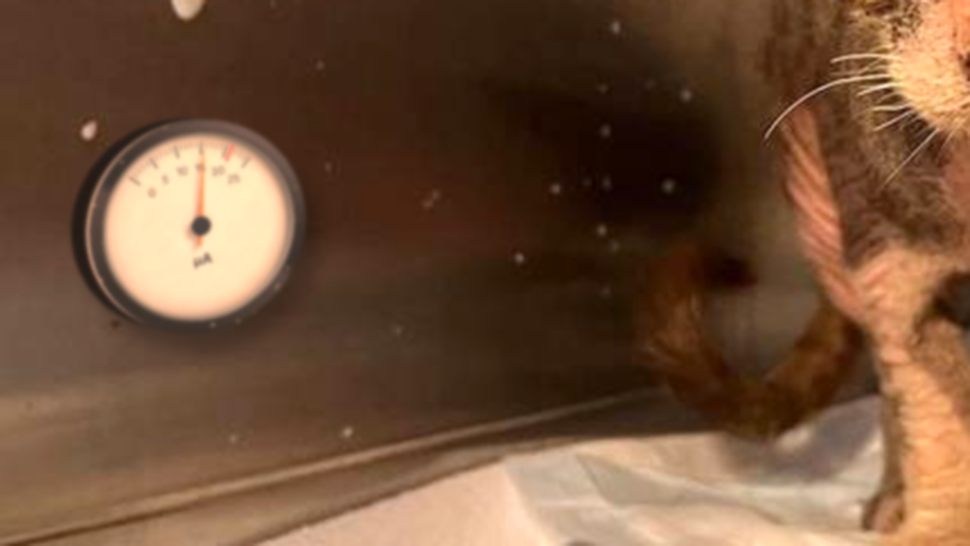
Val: 15 µA
